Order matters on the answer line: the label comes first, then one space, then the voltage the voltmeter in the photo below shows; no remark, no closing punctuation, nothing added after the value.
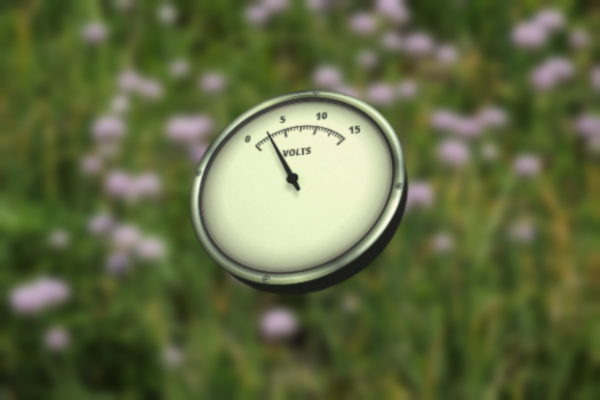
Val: 2.5 V
